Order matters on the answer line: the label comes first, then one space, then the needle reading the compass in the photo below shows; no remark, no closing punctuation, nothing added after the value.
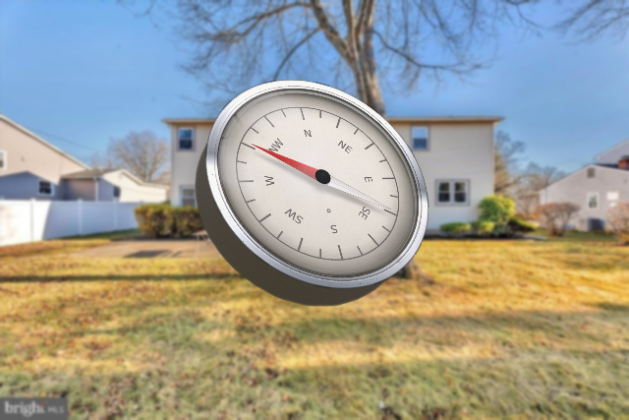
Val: 300 °
